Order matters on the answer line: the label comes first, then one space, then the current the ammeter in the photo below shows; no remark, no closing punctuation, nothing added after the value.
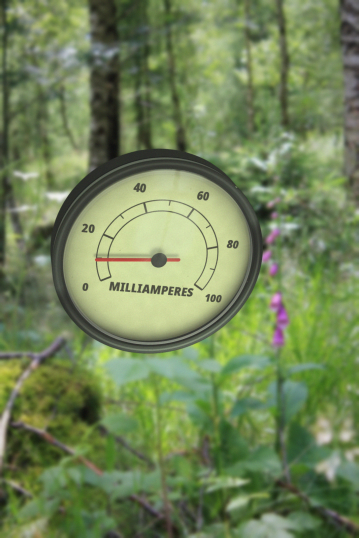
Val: 10 mA
